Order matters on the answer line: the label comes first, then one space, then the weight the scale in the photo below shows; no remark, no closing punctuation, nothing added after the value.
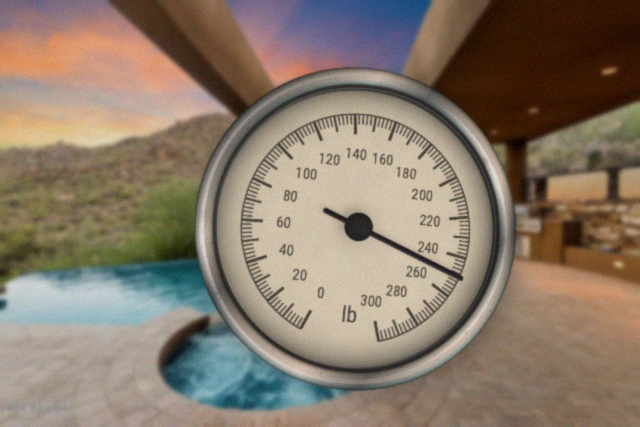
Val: 250 lb
